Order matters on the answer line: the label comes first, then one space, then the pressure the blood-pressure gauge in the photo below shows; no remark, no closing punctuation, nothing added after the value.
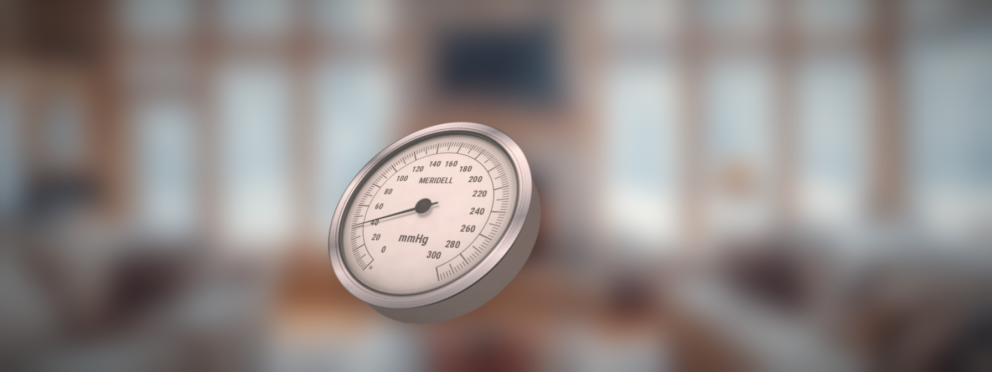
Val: 40 mmHg
